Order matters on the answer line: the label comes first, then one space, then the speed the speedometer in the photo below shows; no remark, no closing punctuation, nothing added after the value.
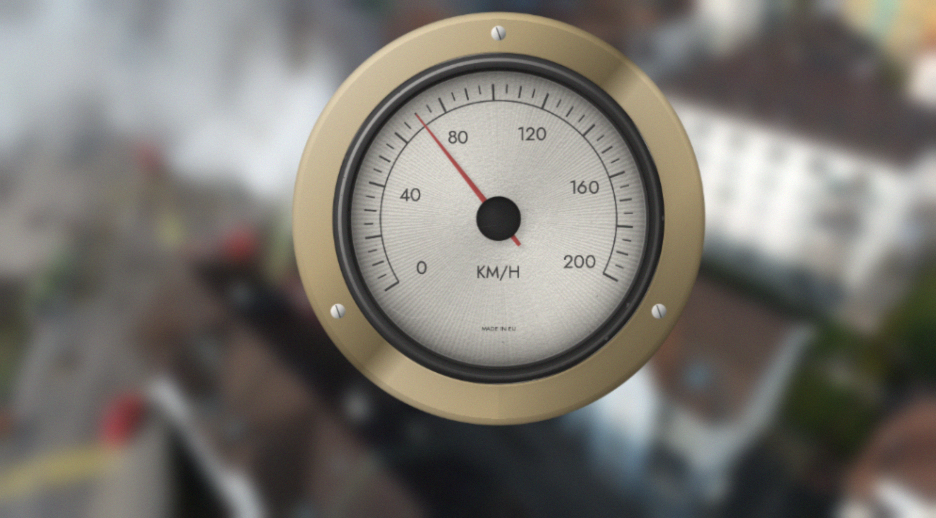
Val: 70 km/h
